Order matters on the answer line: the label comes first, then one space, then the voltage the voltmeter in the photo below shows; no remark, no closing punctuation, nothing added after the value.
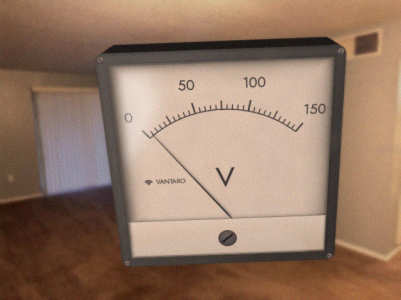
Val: 5 V
